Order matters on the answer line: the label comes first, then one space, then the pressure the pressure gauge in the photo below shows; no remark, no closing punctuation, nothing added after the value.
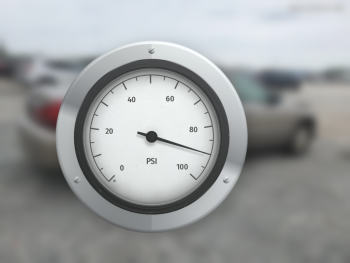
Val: 90 psi
